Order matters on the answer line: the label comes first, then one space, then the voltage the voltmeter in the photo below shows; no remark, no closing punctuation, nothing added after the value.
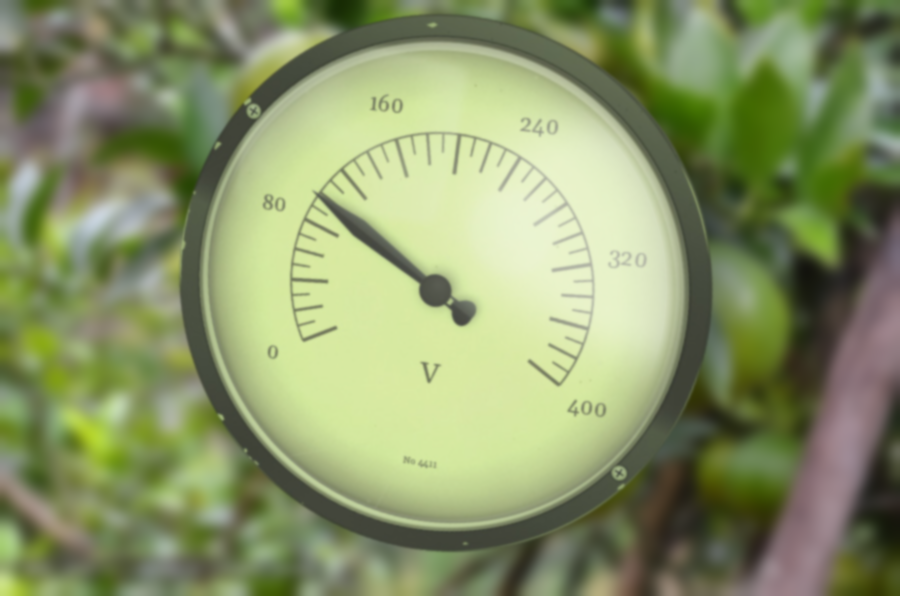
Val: 100 V
